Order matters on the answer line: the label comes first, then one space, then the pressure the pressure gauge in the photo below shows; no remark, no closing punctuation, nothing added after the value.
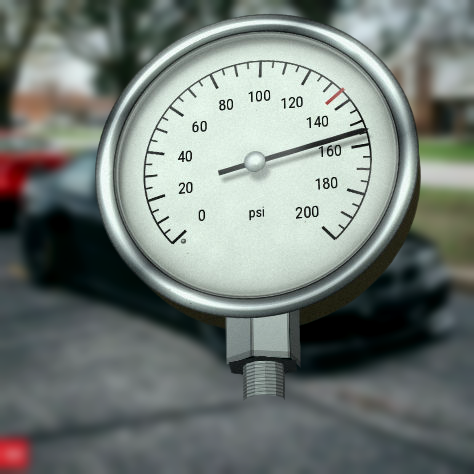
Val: 155 psi
